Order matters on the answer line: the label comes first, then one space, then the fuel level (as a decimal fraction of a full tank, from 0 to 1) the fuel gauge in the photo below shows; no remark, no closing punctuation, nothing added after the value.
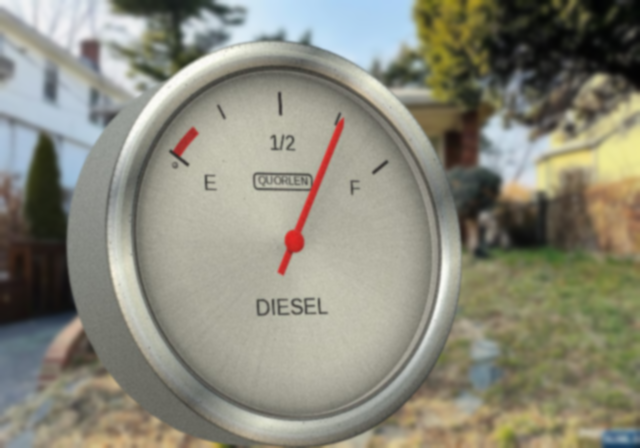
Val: 0.75
